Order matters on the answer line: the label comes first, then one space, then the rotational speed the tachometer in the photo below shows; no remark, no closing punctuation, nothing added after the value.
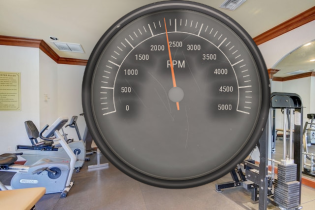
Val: 2300 rpm
